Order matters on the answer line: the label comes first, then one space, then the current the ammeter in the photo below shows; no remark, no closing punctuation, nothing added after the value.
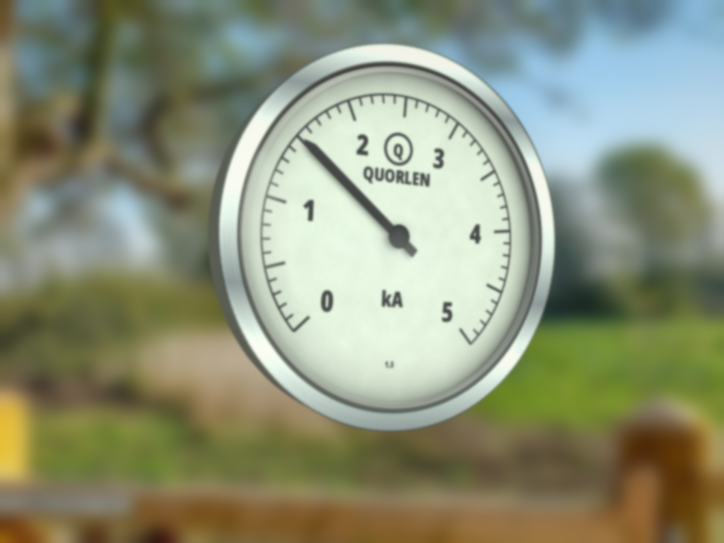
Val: 1.5 kA
